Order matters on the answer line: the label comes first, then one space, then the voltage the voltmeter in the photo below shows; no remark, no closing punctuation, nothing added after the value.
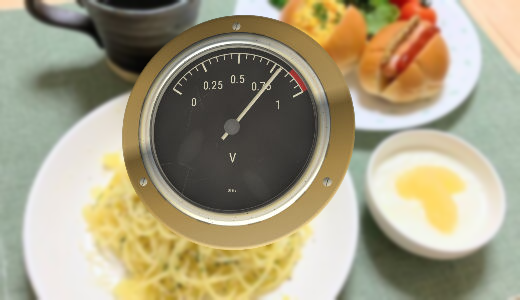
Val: 0.8 V
